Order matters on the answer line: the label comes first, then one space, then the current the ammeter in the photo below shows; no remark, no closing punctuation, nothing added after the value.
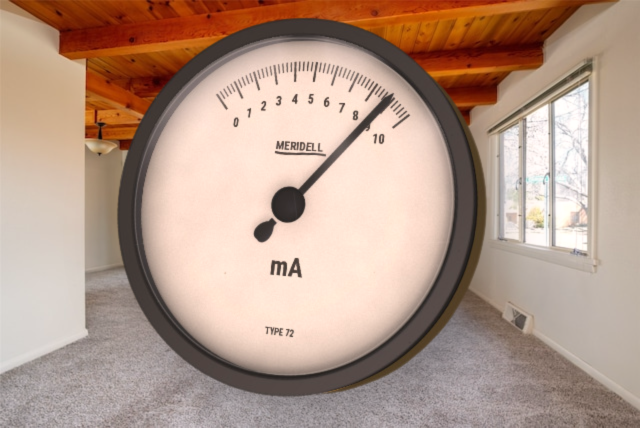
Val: 9 mA
